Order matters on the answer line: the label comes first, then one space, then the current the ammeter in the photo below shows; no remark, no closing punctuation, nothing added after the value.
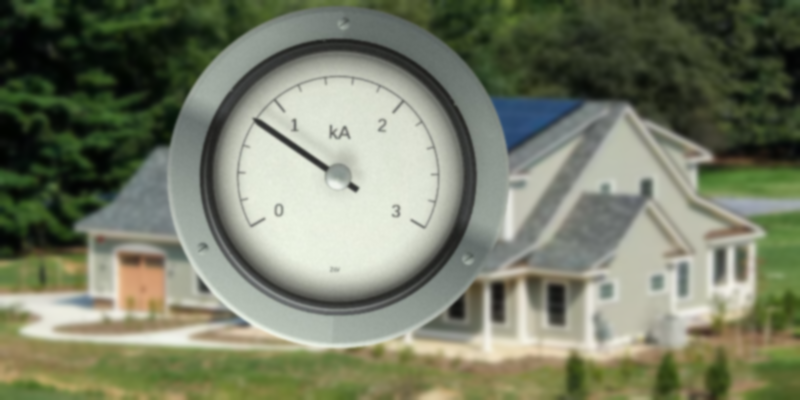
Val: 0.8 kA
